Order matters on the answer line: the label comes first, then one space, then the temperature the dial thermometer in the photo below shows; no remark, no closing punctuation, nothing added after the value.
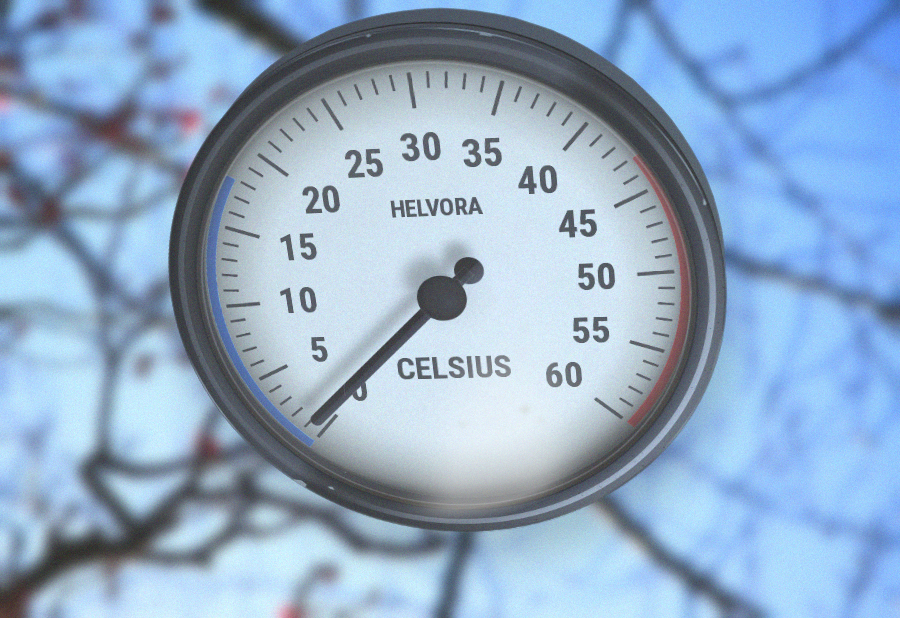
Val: 1 °C
